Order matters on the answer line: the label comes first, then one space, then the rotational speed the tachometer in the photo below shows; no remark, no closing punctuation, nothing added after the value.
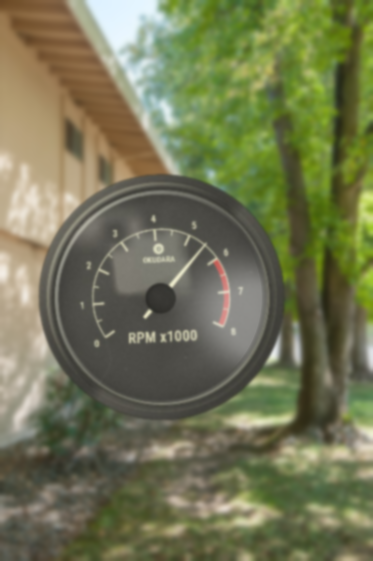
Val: 5500 rpm
